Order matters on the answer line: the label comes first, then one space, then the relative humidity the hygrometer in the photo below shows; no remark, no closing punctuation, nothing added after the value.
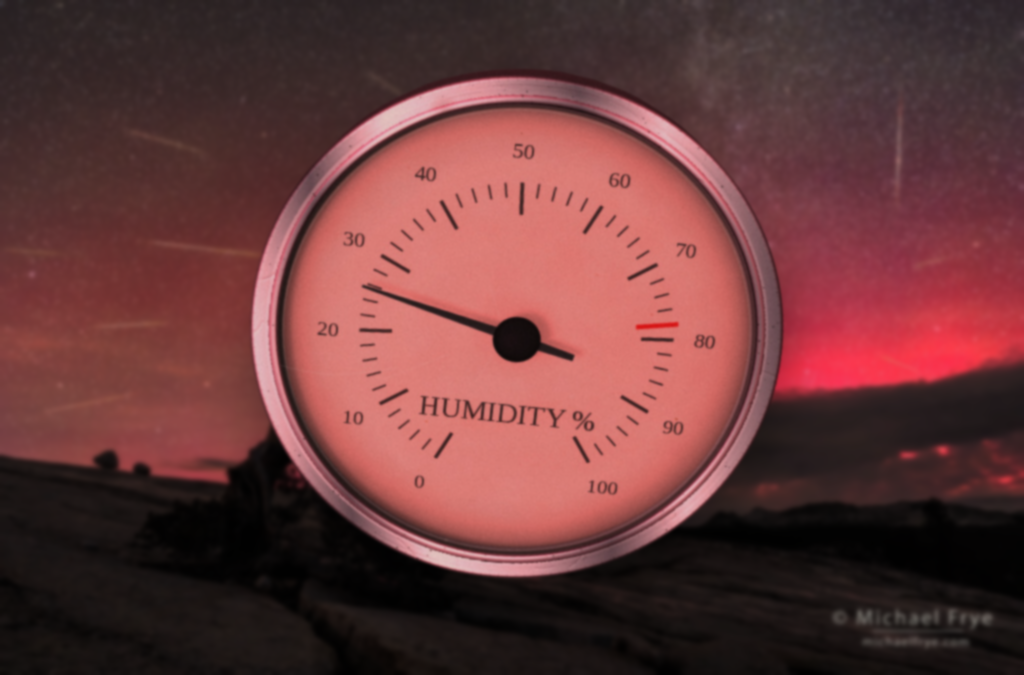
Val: 26 %
